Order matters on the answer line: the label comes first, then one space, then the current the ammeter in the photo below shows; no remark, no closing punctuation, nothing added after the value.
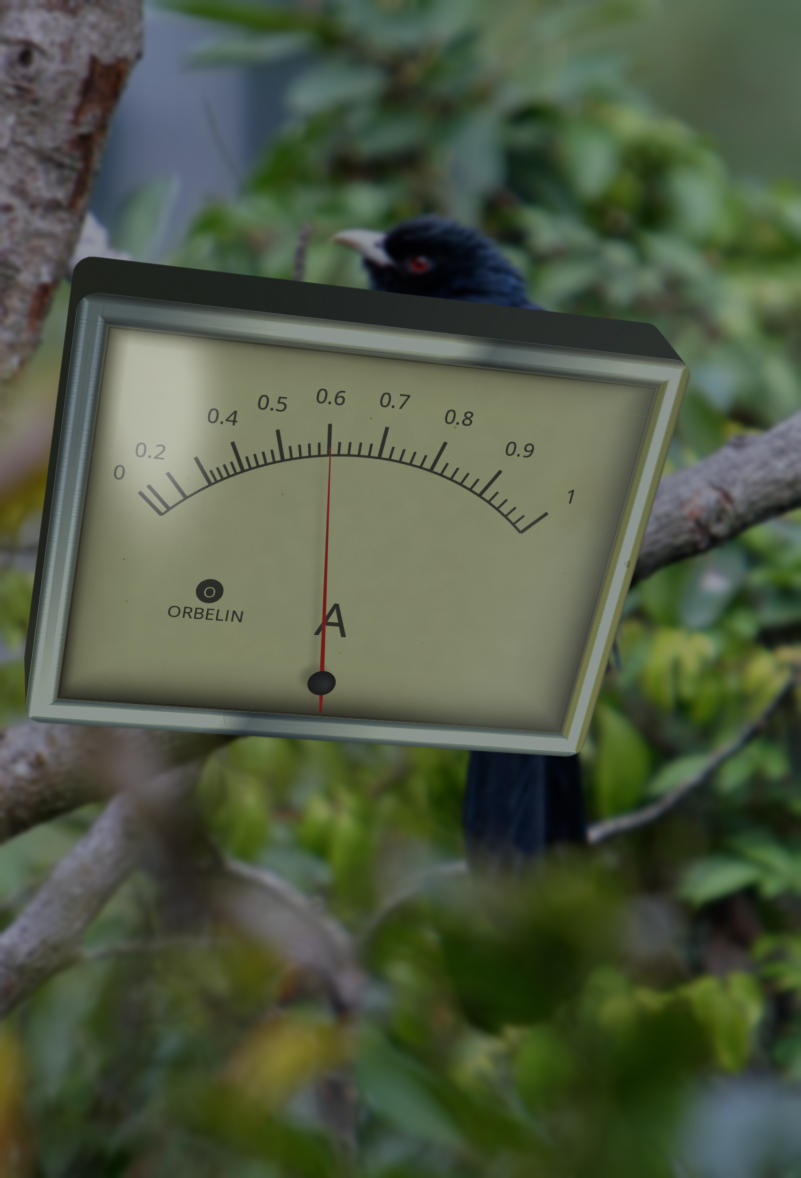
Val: 0.6 A
